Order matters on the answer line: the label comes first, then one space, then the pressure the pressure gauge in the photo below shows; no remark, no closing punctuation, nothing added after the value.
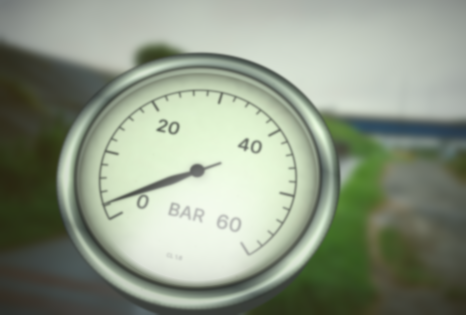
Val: 2 bar
